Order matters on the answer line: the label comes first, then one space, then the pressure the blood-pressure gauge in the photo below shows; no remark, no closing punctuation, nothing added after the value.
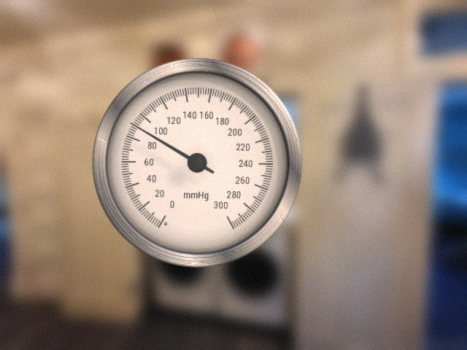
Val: 90 mmHg
